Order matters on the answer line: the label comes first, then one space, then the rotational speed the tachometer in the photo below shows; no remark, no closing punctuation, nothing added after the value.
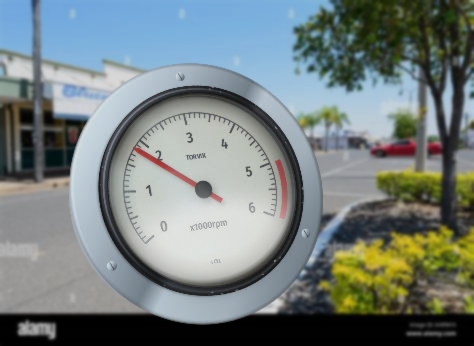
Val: 1800 rpm
